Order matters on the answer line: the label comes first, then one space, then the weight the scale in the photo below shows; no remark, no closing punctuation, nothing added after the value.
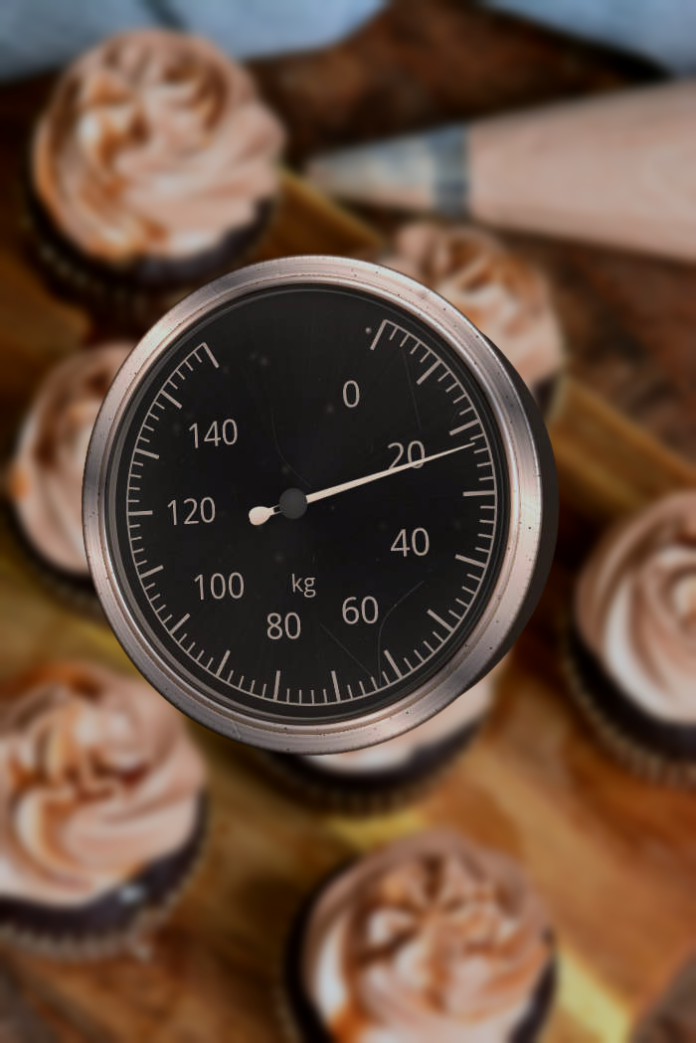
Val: 23 kg
